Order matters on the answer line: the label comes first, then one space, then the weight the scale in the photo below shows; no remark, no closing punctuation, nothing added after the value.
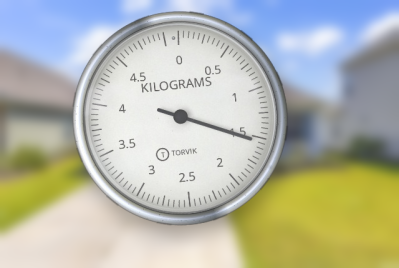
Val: 1.55 kg
